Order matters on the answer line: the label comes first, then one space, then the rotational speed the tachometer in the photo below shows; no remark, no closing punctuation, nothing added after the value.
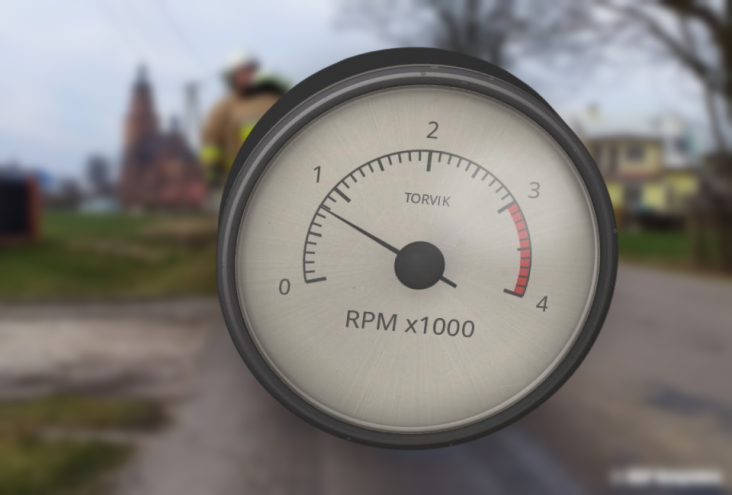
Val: 800 rpm
